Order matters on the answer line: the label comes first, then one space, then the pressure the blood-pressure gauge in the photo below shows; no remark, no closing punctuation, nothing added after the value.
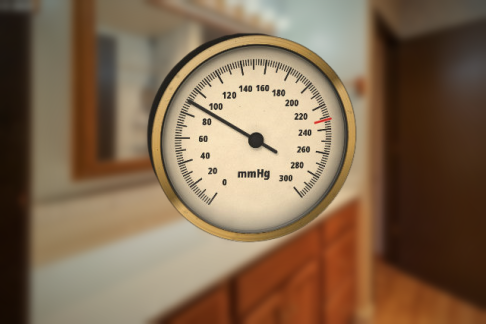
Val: 90 mmHg
